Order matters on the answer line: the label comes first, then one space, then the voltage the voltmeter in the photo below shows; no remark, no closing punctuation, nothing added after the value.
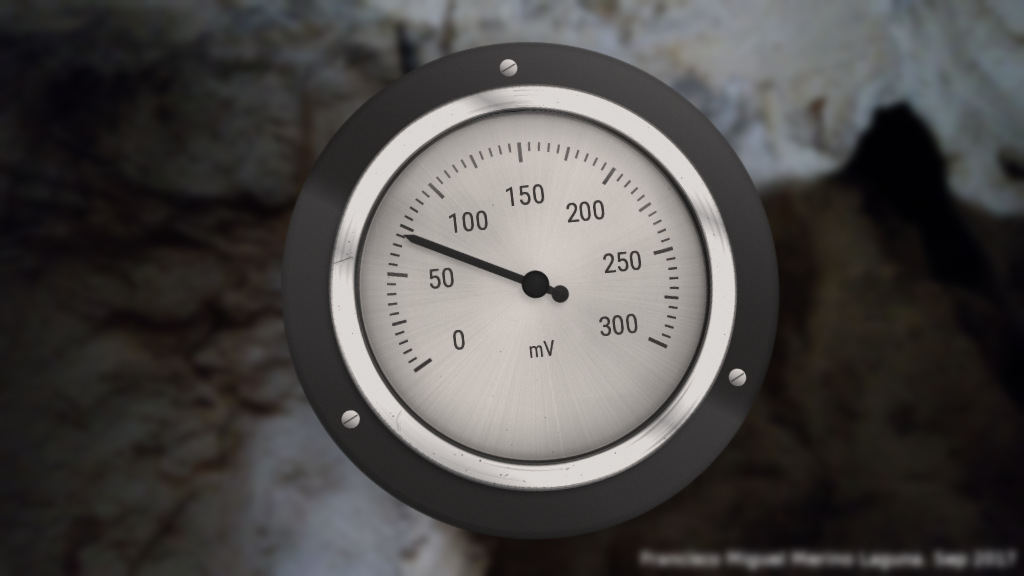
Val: 70 mV
